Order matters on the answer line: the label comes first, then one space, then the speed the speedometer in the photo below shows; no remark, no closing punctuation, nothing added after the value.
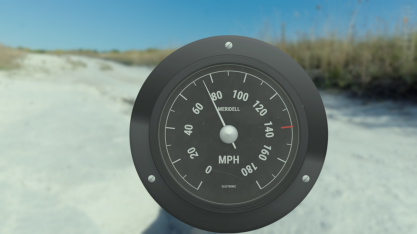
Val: 75 mph
